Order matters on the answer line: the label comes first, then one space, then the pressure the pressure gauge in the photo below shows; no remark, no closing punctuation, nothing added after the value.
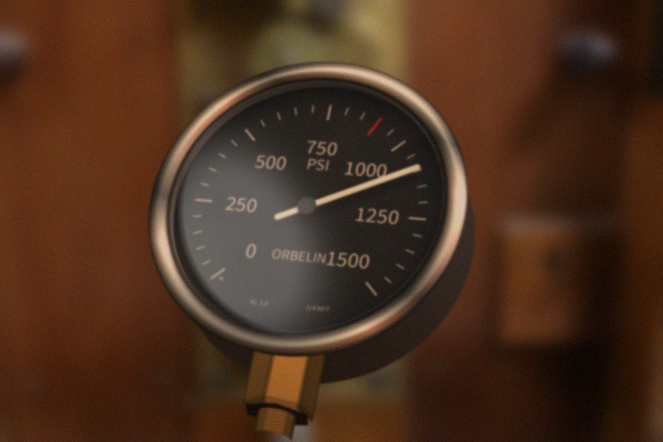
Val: 1100 psi
